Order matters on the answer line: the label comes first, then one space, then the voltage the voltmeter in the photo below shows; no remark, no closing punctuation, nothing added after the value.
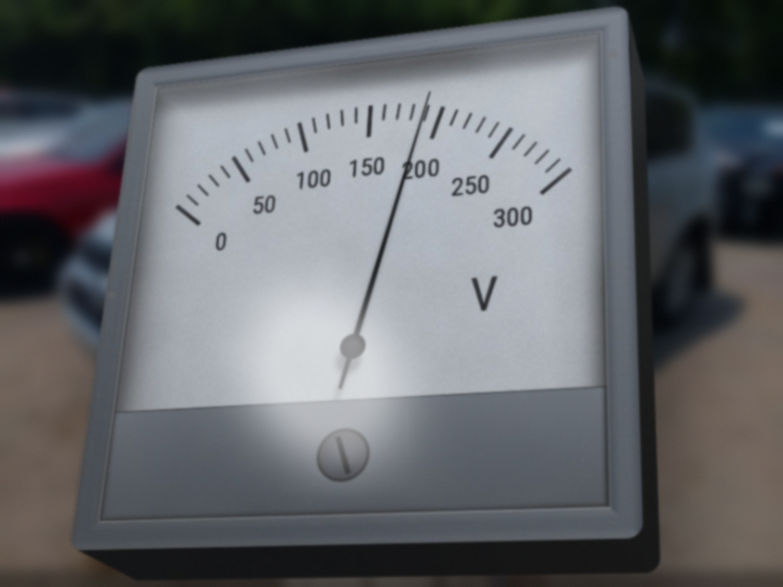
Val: 190 V
